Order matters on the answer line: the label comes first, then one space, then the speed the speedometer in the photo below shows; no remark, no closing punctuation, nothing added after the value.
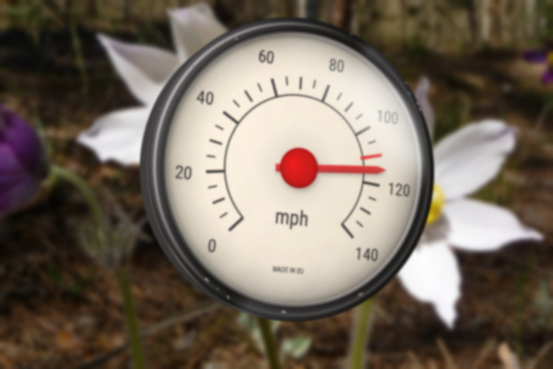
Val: 115 mph
